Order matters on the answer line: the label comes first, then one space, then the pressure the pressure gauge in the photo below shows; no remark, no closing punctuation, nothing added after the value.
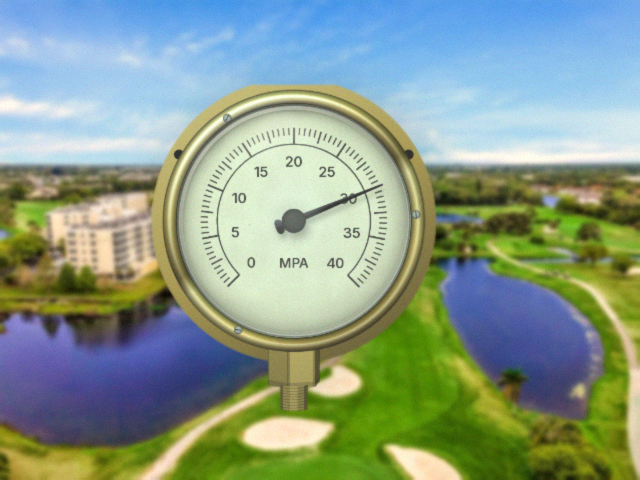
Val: 30 MPa
